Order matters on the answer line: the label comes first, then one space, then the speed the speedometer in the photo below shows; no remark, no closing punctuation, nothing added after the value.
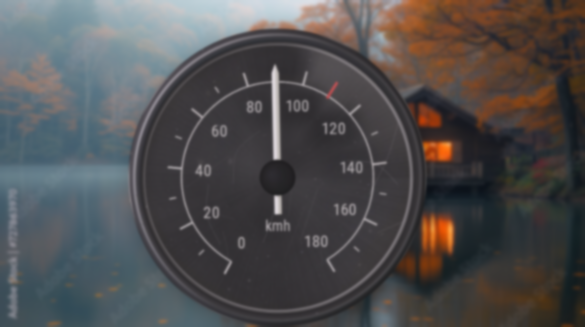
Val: 90 km/h
